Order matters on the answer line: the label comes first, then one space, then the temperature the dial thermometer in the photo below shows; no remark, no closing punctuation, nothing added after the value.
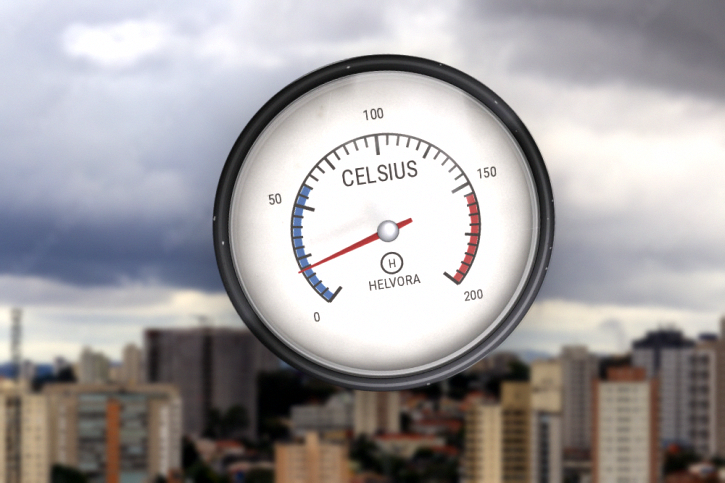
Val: 20 °C
